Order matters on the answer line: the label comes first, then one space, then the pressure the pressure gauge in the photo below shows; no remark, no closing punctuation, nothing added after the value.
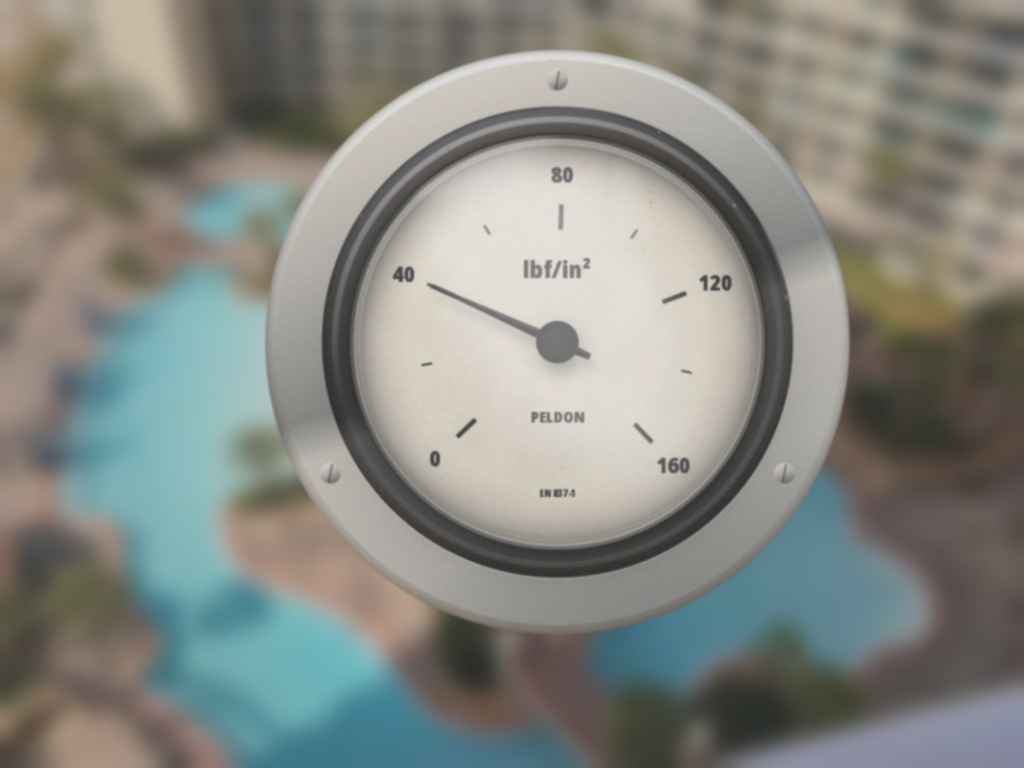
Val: 40 psi
